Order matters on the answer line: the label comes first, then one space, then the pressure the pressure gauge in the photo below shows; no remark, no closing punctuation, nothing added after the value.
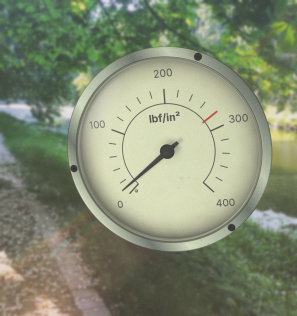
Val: 10 psi
